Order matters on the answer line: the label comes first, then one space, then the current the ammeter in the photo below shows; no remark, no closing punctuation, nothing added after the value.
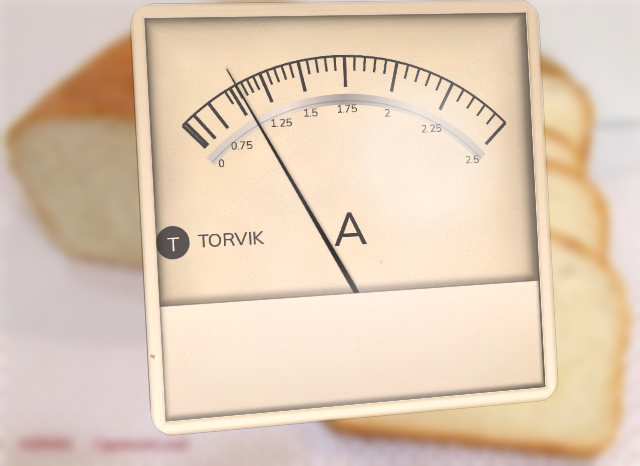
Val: 1.05 A
